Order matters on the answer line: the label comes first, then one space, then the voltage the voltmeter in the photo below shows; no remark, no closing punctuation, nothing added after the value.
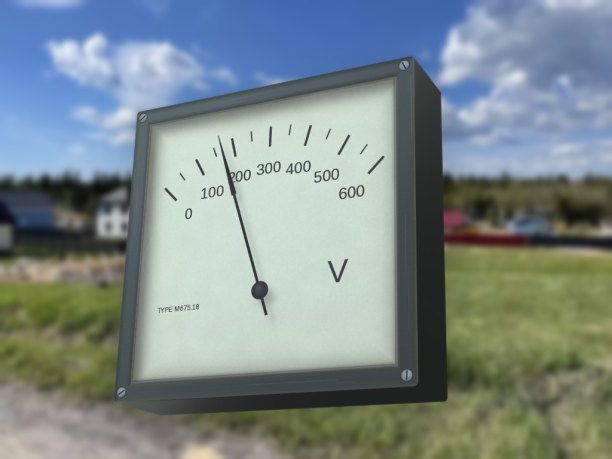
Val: 175 V
